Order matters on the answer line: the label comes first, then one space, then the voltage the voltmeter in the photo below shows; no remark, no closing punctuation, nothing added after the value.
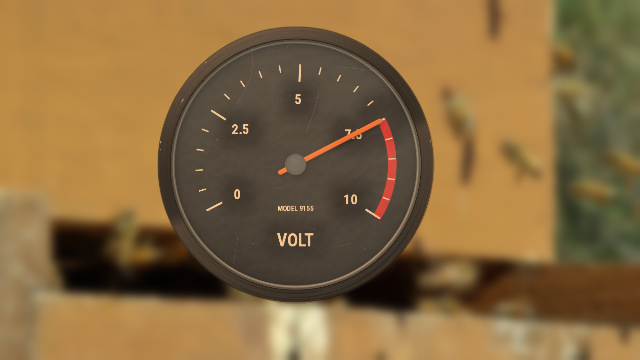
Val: 7.5 V
